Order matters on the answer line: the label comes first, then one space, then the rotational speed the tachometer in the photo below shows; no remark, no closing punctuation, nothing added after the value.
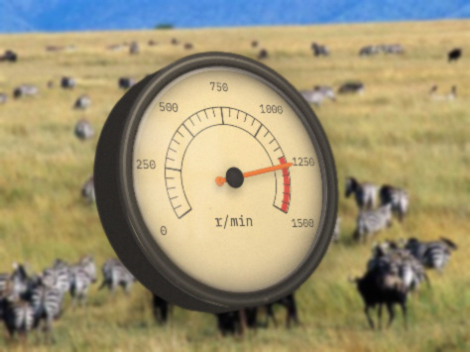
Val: 1250 rpm
